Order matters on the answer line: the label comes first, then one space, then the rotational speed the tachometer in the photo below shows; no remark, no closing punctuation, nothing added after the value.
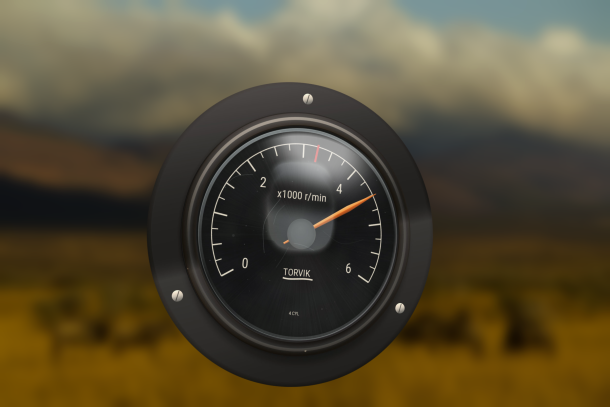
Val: 4500 rpm
